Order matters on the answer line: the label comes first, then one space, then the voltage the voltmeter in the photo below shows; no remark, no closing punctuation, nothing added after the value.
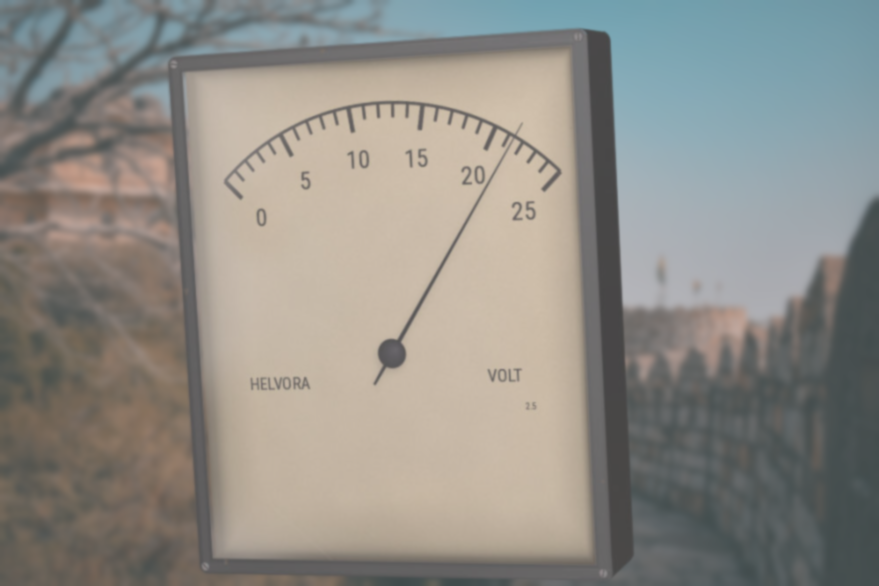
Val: 21.5 V
